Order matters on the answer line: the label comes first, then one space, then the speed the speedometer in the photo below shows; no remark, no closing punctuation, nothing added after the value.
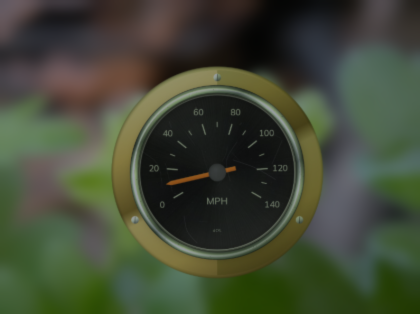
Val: 10 mph
